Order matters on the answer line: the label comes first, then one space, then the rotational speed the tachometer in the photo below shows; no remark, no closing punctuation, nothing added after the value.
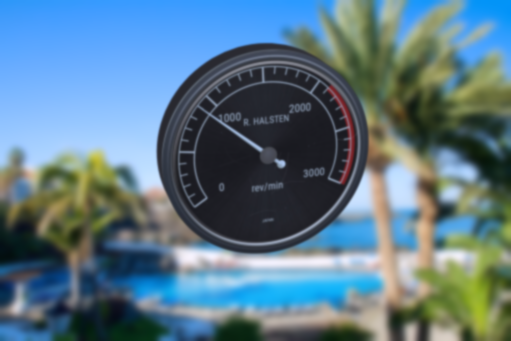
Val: 900 rpm
